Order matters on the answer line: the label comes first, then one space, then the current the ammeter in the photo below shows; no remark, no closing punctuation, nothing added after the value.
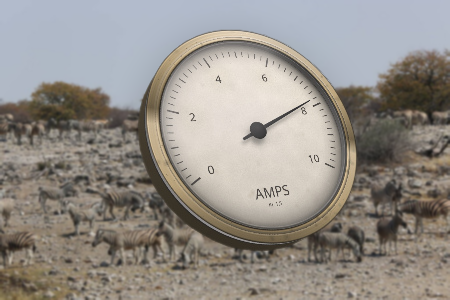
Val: 7.8 A
